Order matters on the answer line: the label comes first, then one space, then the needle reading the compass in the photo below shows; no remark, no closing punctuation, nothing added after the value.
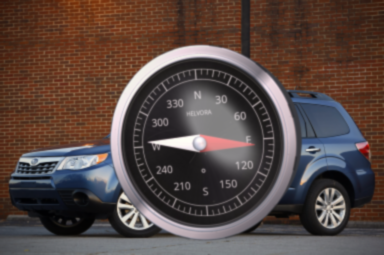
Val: 95 °
